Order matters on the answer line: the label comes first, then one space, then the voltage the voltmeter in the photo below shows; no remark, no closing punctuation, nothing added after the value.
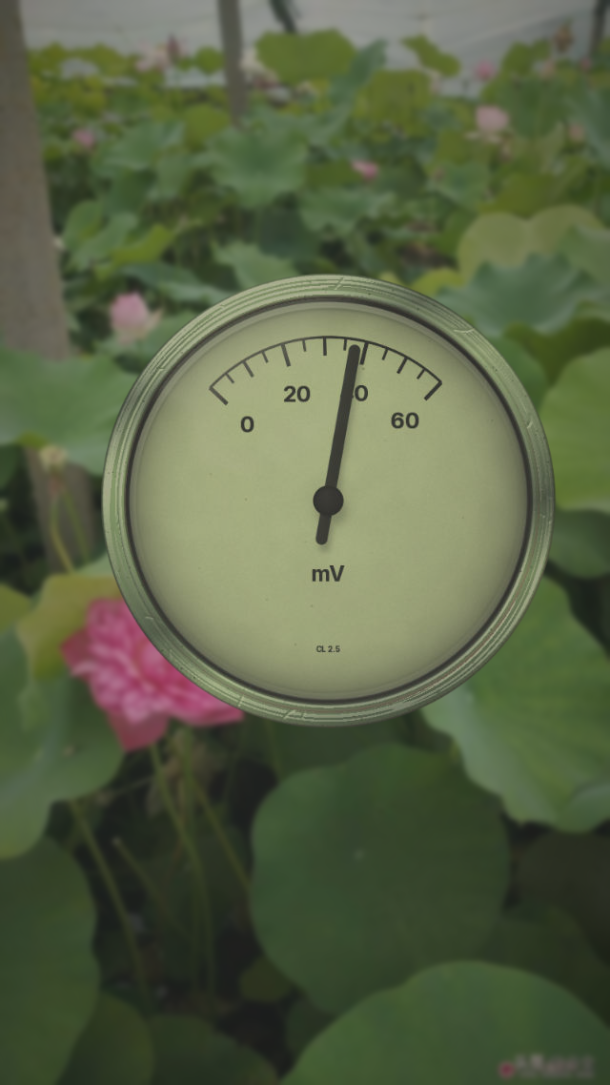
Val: 37.5 mV
